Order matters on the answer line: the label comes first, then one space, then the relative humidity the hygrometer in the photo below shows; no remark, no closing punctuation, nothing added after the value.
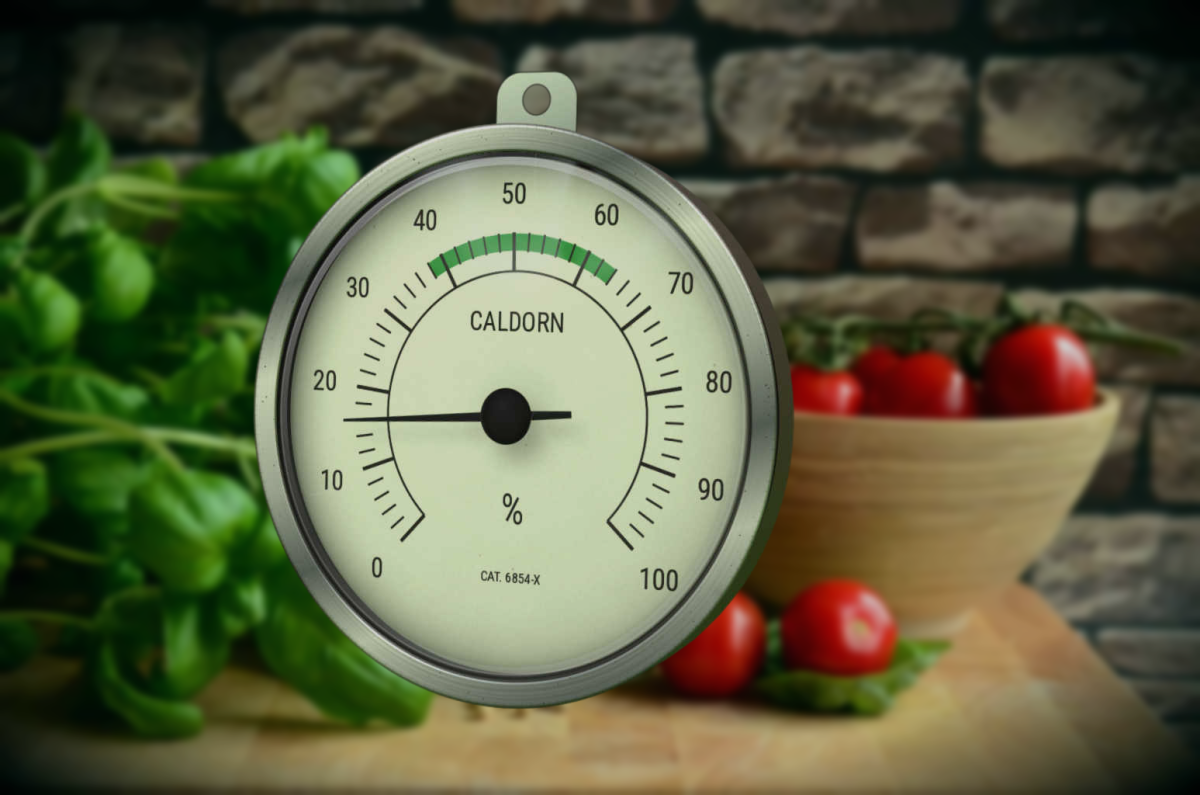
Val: 16 %
